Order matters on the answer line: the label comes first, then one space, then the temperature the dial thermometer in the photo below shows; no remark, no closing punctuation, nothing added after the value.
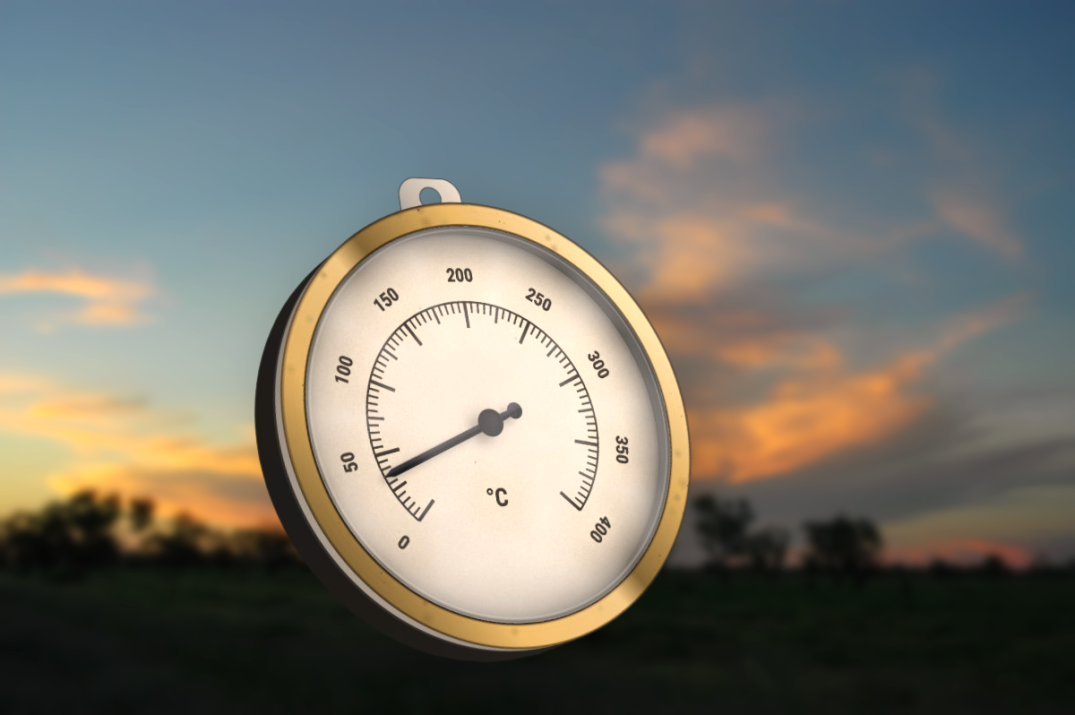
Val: 35 °C
